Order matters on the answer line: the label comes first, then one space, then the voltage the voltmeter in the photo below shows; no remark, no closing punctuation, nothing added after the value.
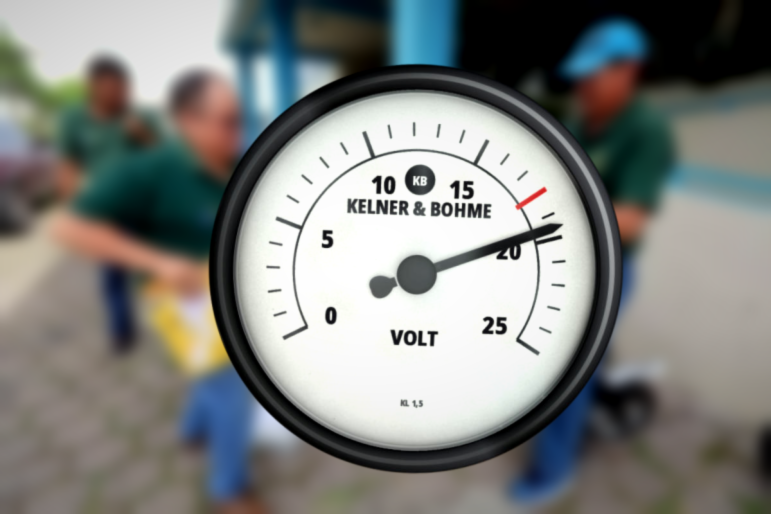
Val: 19.5 V
